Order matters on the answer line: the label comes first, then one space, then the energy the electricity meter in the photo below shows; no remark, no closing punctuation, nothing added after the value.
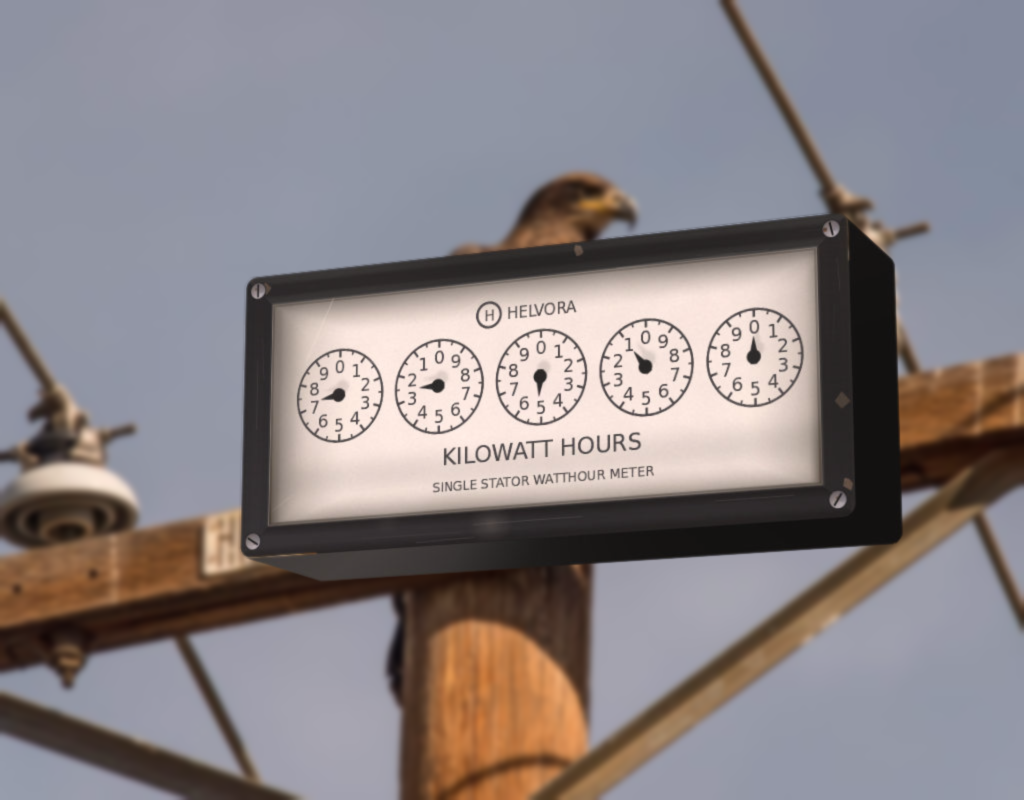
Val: 72510 kWh
